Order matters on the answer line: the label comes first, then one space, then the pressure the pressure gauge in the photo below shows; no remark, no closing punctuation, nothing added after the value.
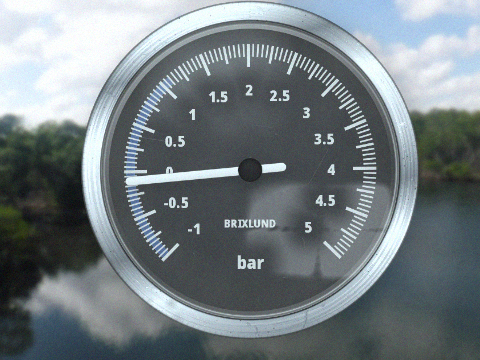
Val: -0.1 bar
